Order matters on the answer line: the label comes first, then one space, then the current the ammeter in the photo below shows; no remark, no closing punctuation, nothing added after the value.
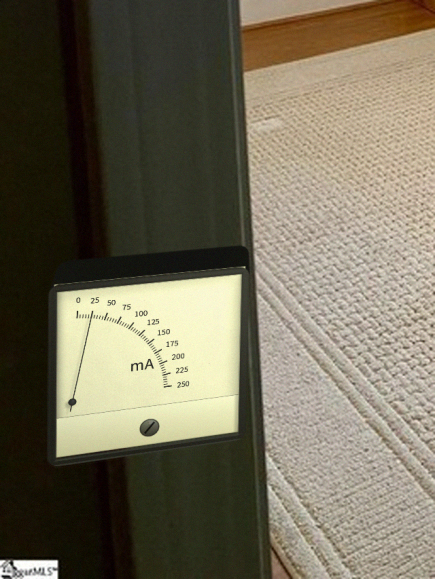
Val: 25 mA
